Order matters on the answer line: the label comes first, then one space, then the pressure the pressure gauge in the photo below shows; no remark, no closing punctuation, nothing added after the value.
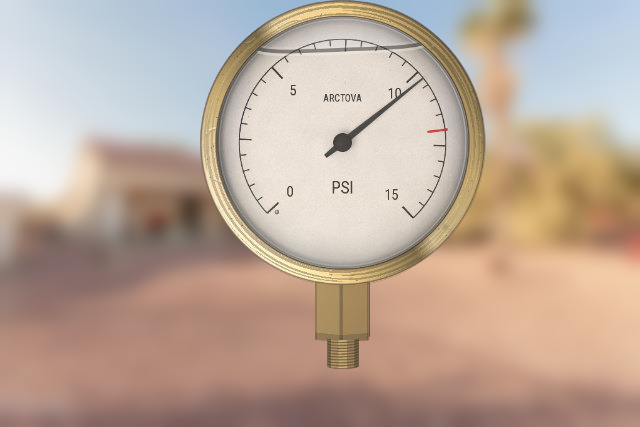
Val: 10.25 psi
